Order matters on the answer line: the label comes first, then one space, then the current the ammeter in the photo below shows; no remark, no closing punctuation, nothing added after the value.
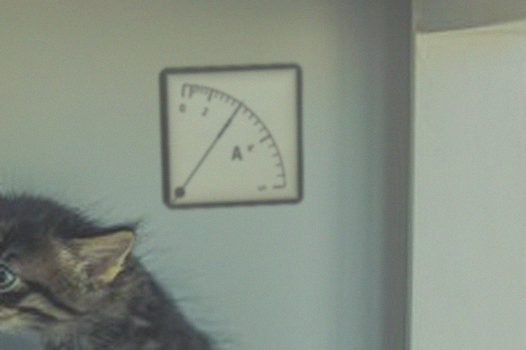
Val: 3 A
